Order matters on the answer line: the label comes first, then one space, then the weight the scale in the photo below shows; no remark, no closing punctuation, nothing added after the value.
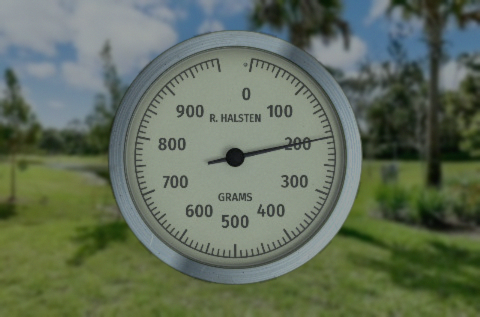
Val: 200 g
